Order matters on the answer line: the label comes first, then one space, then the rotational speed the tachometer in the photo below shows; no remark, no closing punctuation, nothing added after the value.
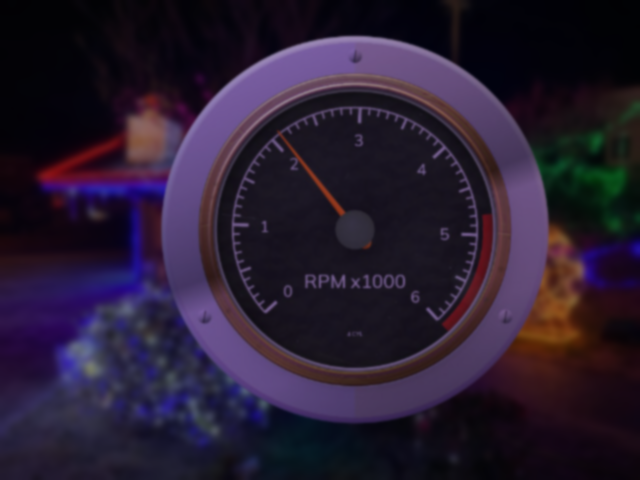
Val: 2100 rpm
